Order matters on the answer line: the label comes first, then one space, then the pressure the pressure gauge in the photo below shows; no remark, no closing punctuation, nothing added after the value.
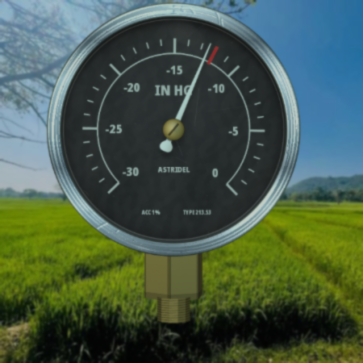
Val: -12.5 inHg
